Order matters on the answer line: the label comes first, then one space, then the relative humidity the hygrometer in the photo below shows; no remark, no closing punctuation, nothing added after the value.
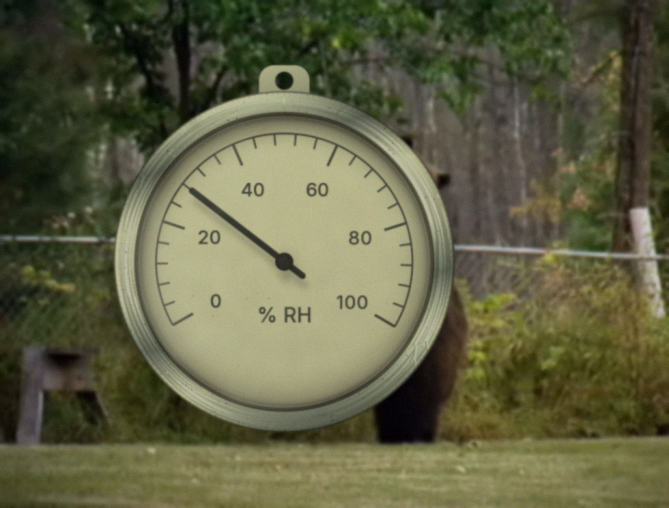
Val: 28 %
